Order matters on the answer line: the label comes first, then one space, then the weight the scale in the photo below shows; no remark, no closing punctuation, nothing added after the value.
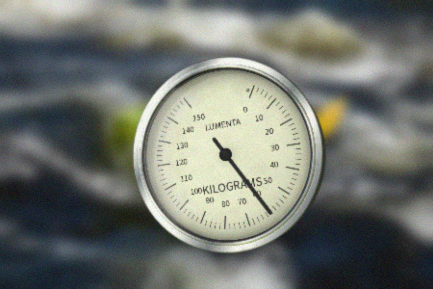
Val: 60 kg
